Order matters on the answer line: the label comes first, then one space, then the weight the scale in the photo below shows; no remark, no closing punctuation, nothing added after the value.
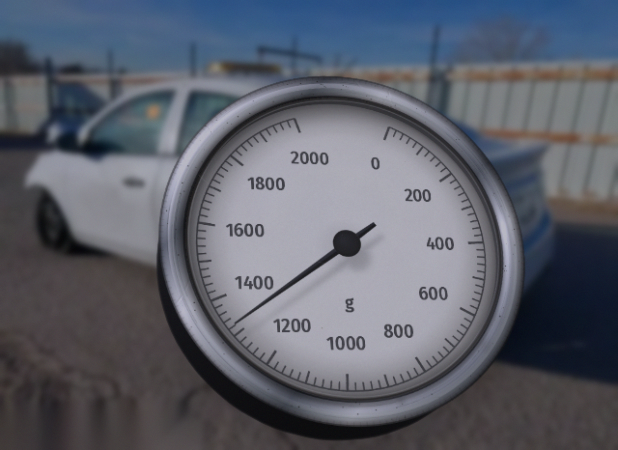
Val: 1320 g
